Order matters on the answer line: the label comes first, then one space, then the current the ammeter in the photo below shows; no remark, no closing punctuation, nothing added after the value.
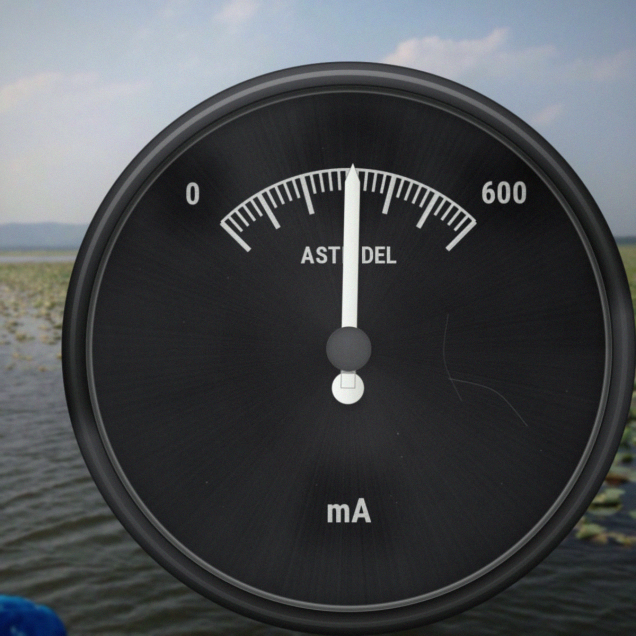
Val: 310 mA
